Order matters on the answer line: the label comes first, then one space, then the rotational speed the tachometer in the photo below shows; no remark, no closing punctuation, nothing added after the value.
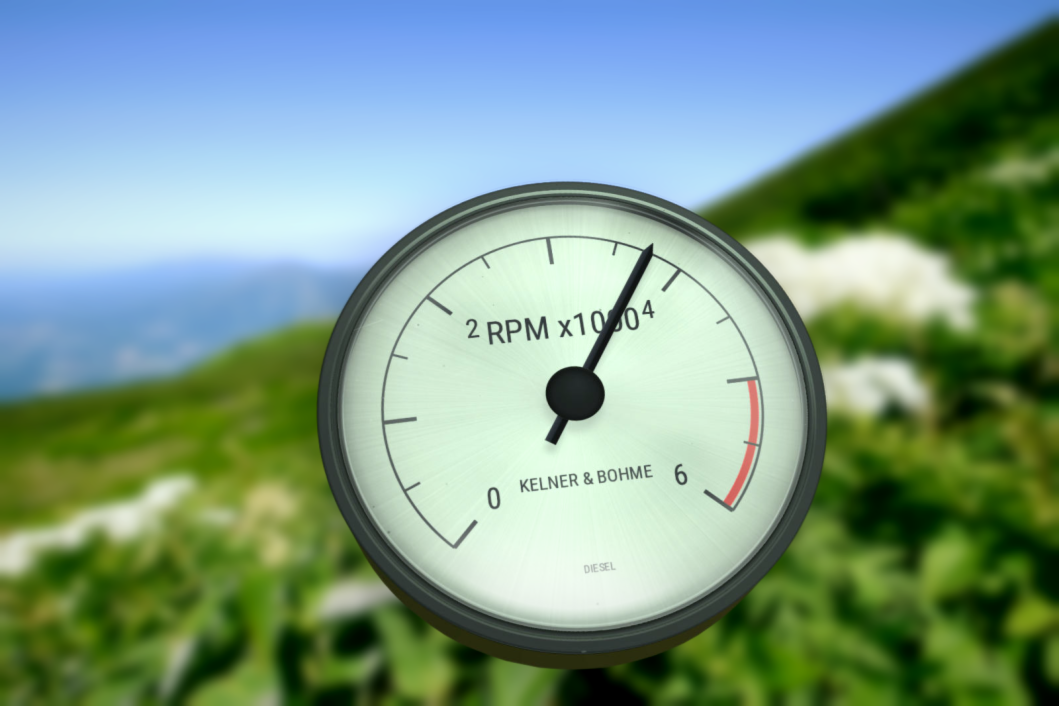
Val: 3750 rpm
